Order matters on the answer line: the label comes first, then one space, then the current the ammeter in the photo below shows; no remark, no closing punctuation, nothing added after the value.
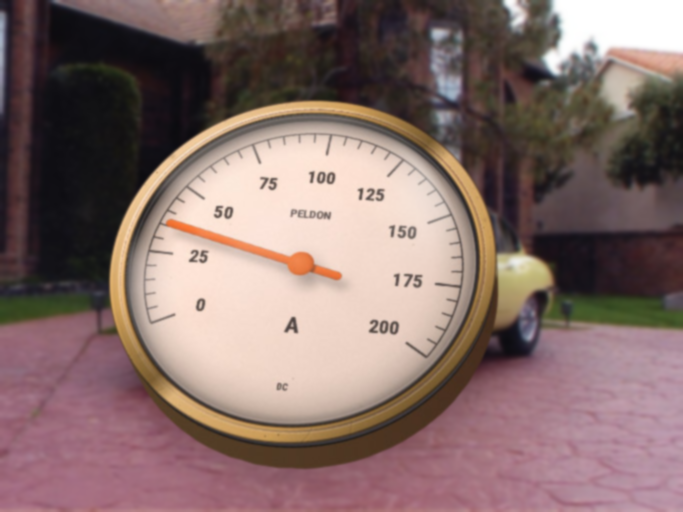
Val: 35 A
